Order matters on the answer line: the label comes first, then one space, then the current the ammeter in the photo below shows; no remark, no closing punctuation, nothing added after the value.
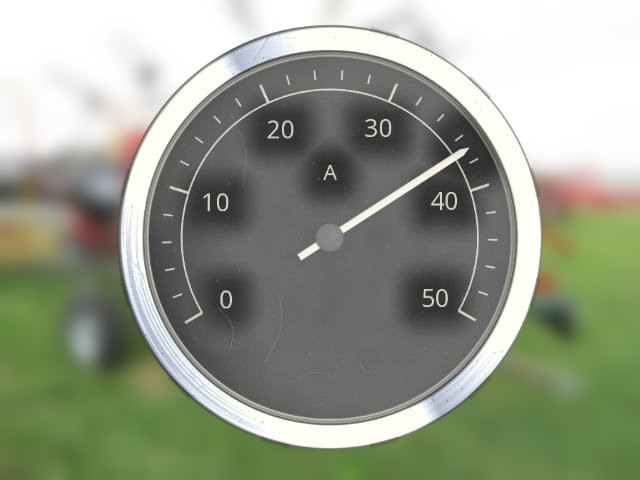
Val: 37 A
